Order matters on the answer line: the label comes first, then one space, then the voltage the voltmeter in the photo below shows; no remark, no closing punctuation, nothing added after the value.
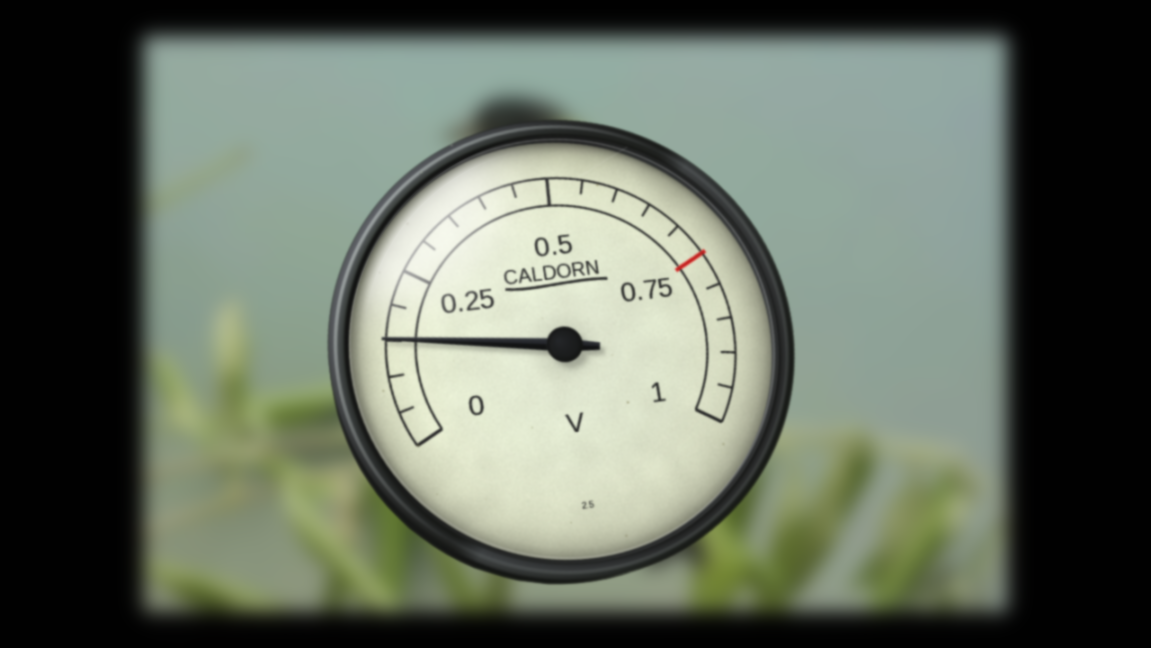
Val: 0.15 V
